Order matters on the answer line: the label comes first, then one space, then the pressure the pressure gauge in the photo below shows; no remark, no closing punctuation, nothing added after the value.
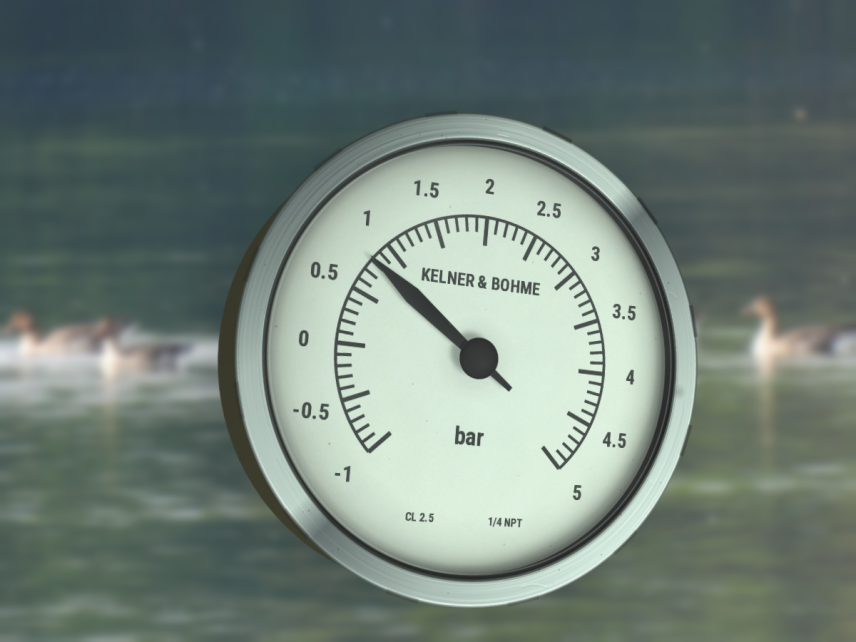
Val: 0.8 bar
